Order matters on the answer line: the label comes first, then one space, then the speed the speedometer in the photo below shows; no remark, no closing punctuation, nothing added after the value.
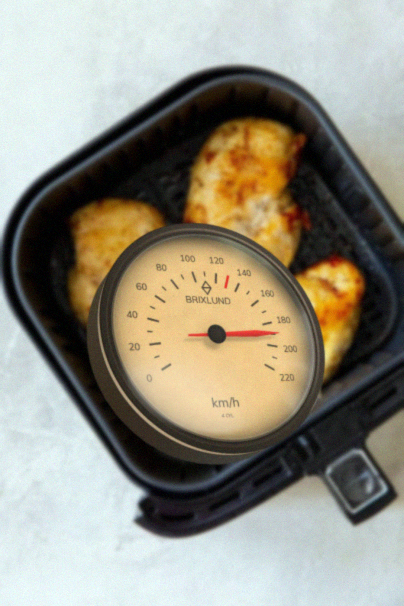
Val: 190 km/h
